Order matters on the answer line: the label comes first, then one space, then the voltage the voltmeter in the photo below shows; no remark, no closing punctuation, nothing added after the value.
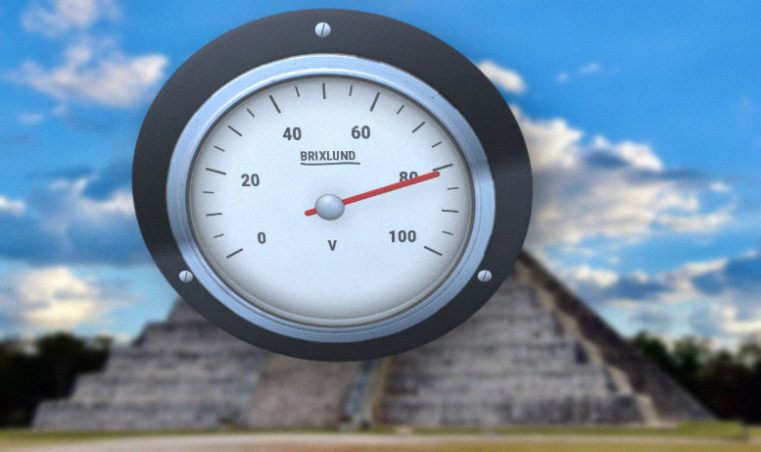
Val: 80 V
